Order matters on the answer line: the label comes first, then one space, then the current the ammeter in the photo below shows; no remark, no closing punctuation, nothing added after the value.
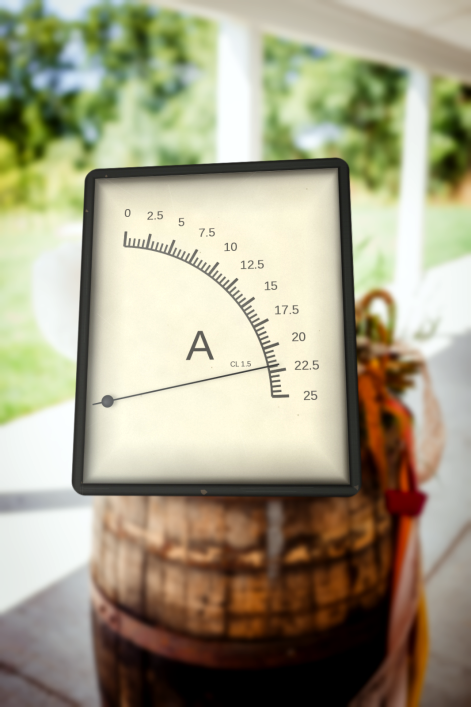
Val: 22 A
